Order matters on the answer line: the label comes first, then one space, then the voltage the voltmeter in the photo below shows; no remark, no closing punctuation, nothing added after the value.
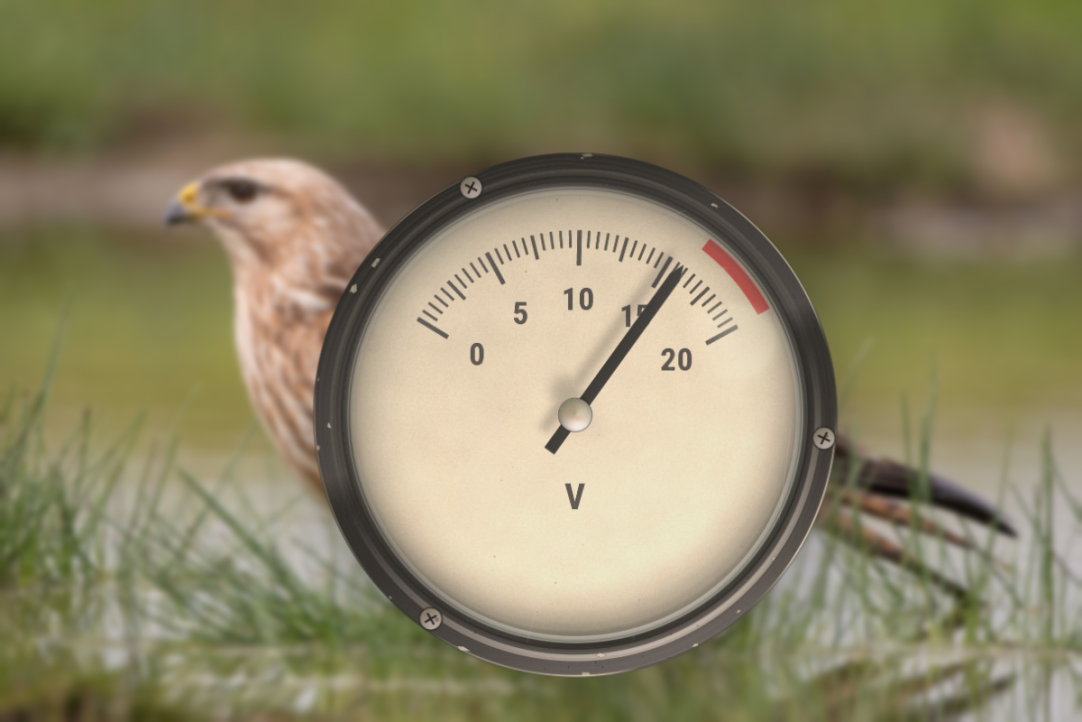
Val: 15.75 V
